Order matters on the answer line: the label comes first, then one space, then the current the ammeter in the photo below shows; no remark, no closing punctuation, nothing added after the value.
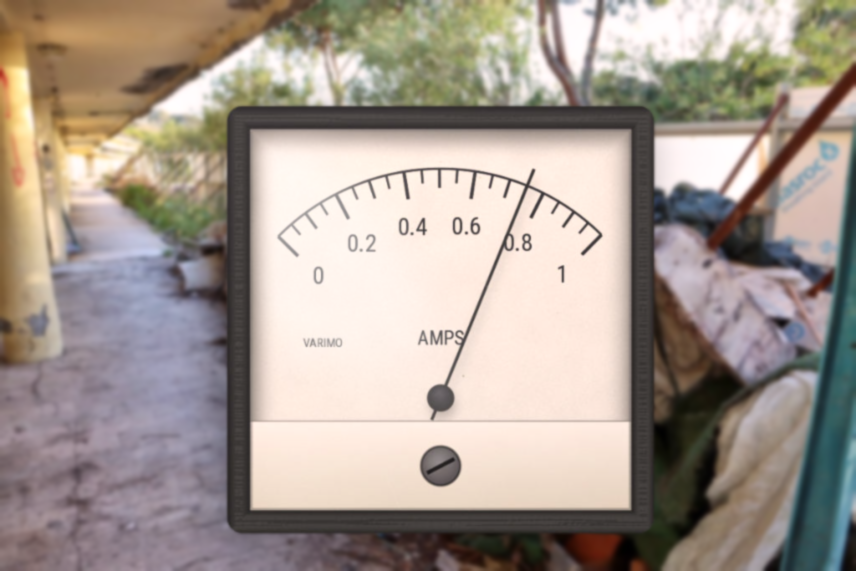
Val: 0.75 A
